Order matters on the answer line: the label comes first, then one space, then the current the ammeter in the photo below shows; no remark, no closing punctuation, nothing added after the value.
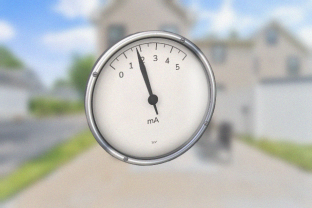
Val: 1.75 mA
